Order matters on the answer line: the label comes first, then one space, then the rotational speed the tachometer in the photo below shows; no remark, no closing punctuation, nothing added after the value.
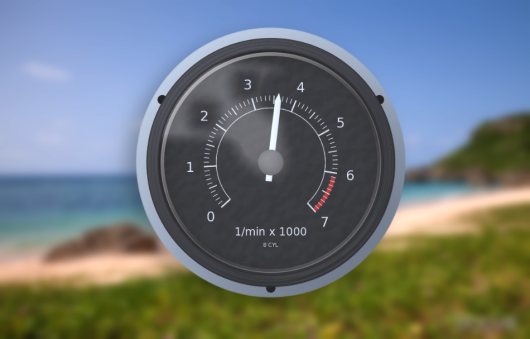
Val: 3600 rpm
